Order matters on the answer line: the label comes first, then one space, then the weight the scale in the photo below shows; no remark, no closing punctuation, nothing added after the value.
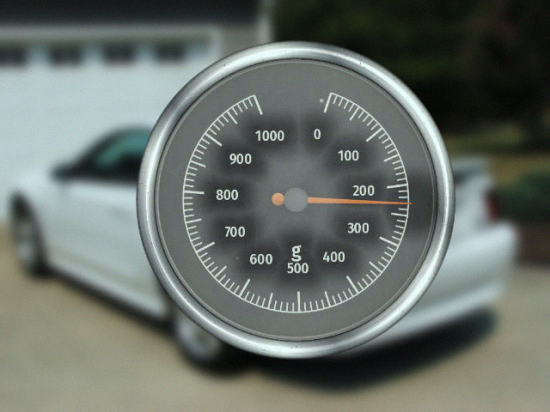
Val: 230 g
